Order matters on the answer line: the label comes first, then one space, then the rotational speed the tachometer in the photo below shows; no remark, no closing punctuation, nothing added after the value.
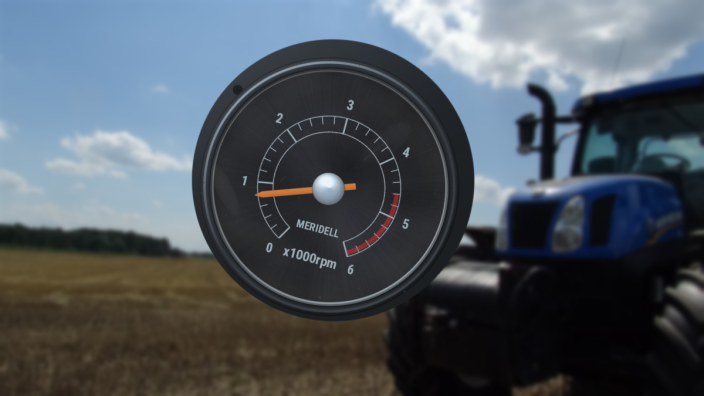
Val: 800 rpm
